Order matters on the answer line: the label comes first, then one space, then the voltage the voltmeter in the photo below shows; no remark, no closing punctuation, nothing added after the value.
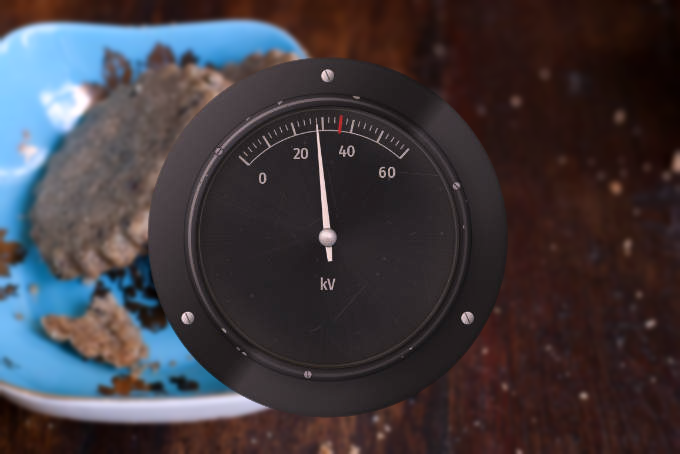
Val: 28 kV
